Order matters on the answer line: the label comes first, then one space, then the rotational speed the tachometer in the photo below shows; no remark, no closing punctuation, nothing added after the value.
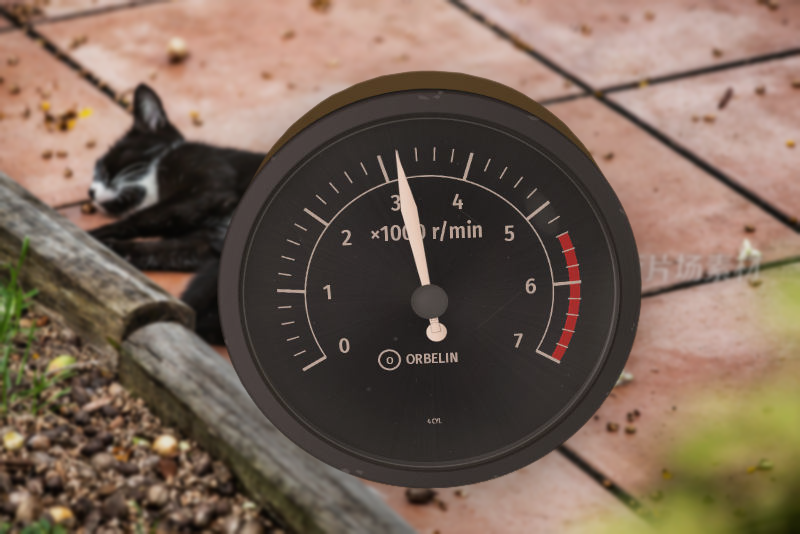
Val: 3200 rpm
